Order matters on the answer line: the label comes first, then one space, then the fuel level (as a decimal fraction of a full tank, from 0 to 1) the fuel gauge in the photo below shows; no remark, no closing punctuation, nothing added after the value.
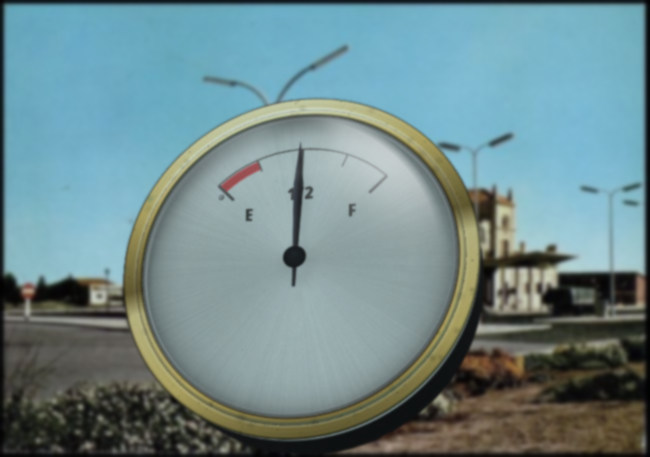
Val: 0.5
